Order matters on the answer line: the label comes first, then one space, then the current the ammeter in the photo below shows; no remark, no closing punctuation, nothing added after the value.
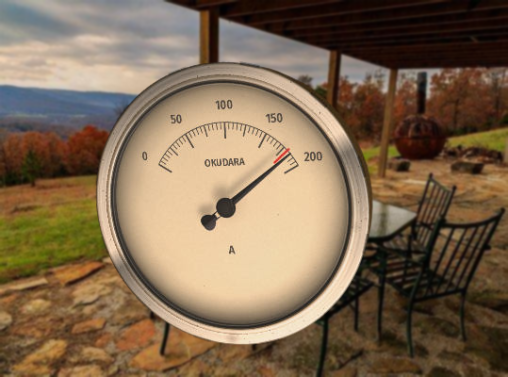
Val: 185 A
